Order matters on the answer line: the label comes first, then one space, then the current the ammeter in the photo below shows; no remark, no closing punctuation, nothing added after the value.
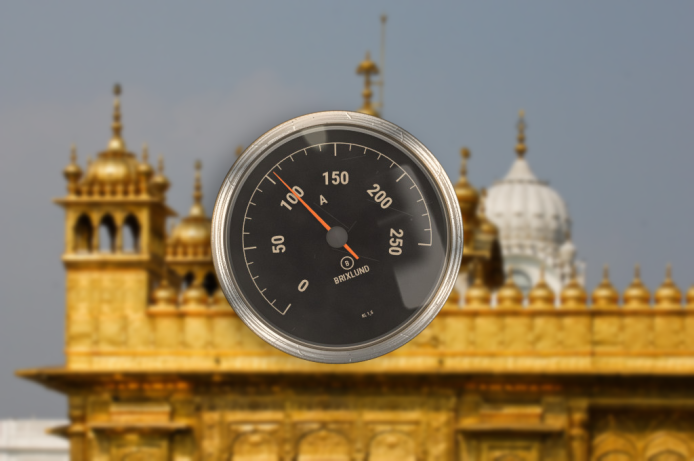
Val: 105 A
